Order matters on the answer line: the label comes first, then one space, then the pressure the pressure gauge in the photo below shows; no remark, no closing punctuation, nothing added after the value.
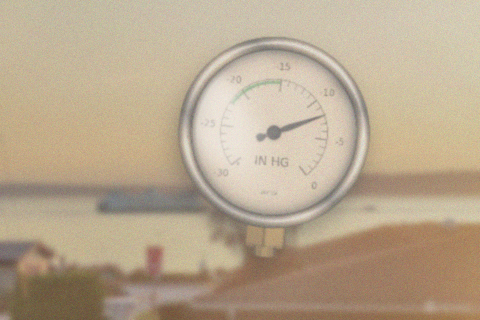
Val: -8 inHg
